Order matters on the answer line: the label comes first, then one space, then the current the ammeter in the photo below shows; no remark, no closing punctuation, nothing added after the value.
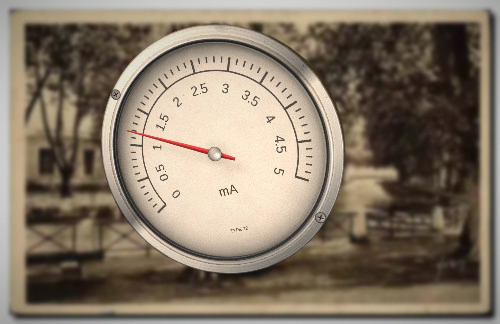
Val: 1.2 mA
